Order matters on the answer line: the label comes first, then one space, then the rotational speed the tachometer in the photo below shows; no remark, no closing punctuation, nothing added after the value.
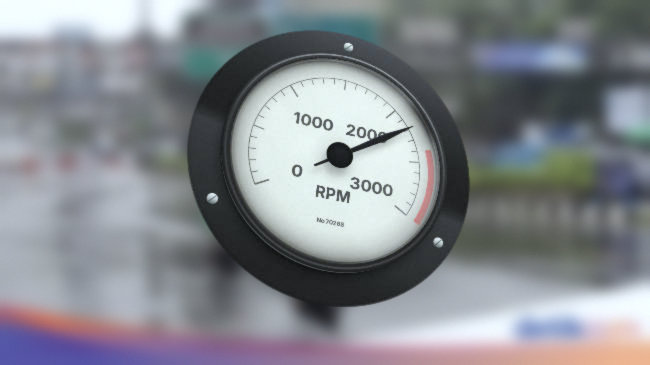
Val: 2200 rpm
